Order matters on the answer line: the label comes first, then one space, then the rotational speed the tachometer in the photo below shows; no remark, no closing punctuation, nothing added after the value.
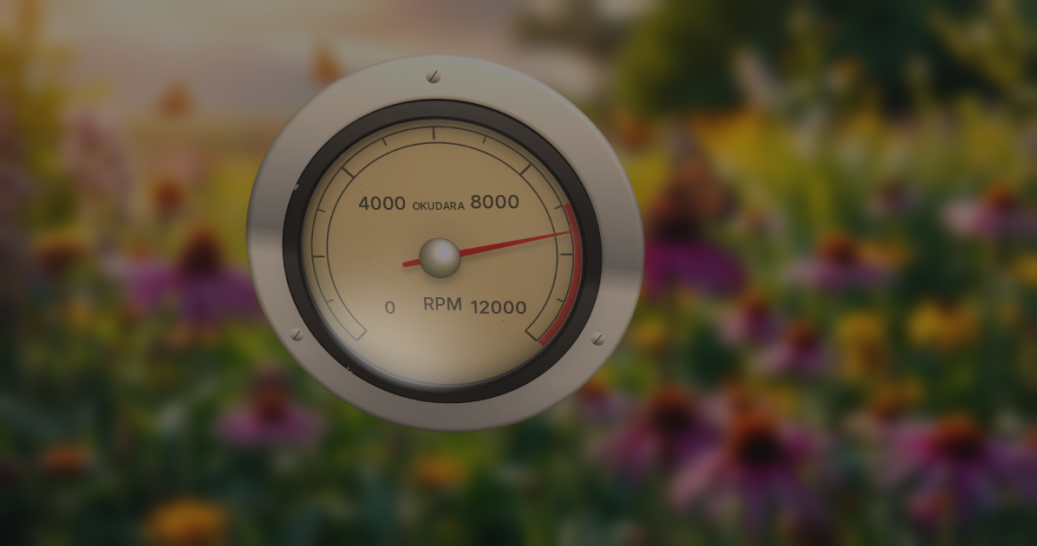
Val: 9500 rpm
